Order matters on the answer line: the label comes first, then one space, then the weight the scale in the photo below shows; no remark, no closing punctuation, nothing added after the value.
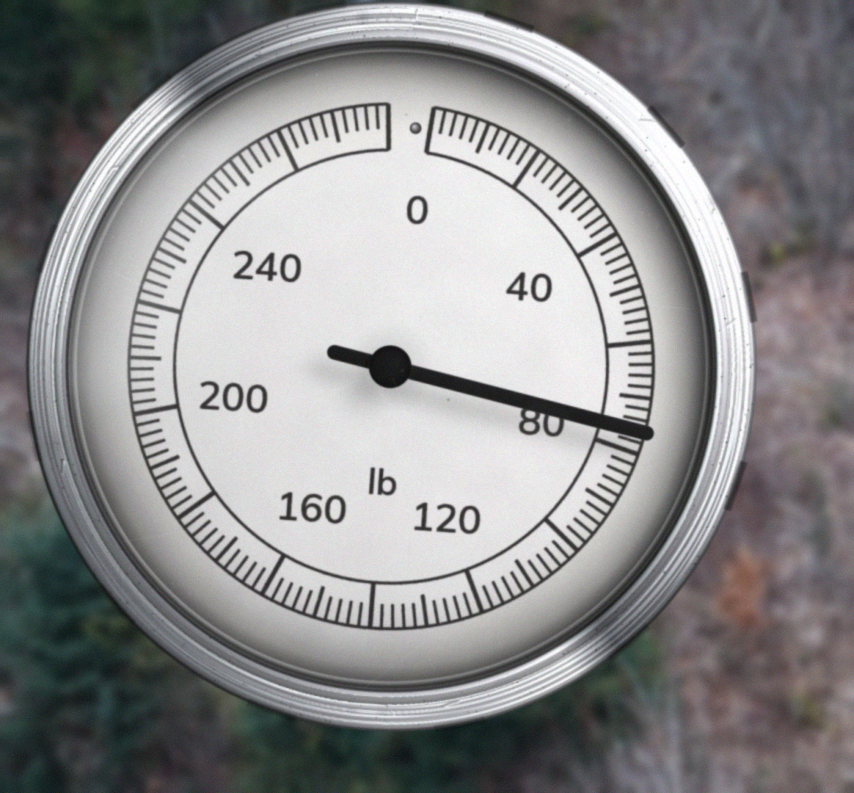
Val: 76 lb
